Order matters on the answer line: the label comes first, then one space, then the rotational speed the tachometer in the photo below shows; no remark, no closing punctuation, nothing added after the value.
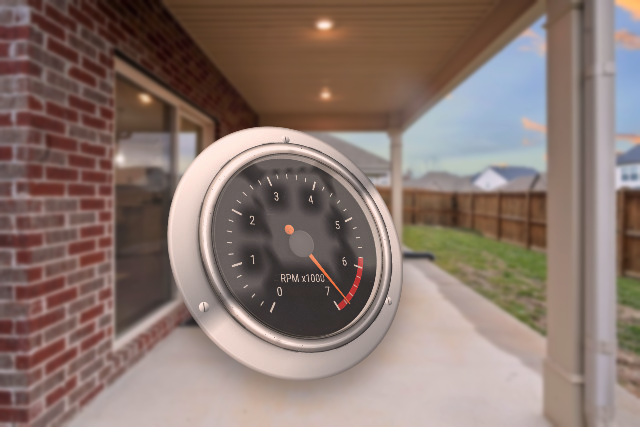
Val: 6800 rpm
